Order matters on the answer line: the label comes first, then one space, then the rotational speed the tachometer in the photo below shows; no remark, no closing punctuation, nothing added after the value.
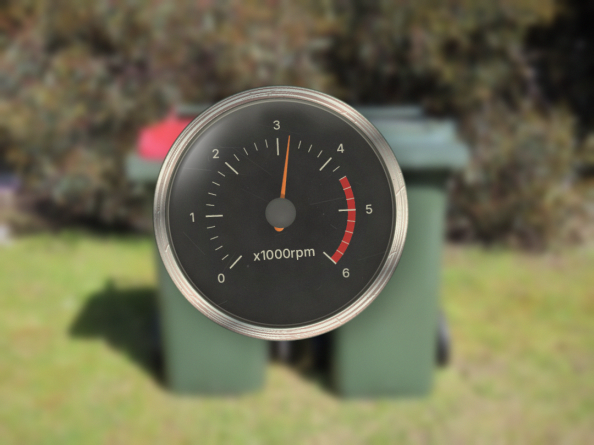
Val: 3200 rpm
